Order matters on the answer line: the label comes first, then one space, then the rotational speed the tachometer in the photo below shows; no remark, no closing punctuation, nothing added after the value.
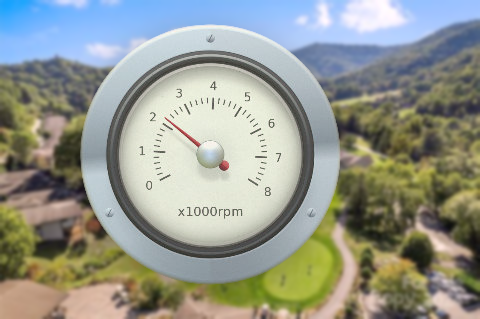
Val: 2200 rpm
